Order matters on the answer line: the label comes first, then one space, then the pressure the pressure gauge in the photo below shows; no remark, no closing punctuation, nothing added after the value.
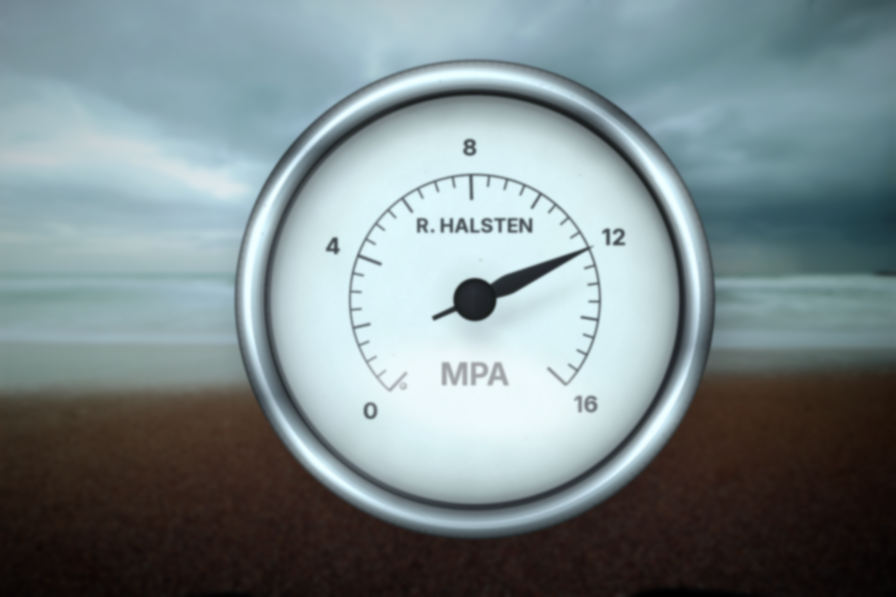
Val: 12 MPa
